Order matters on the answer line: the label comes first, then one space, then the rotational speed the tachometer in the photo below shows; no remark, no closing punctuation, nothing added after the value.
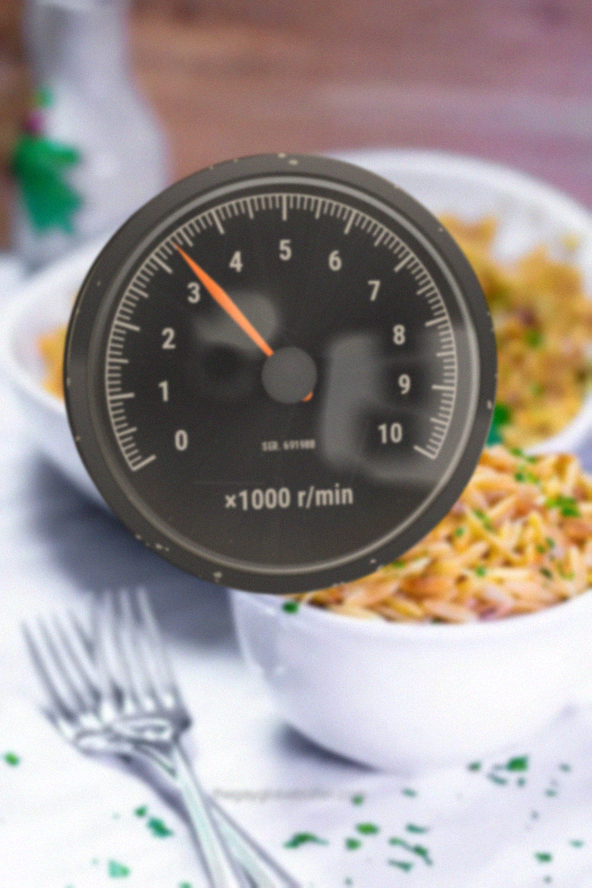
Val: 3300 rpm
